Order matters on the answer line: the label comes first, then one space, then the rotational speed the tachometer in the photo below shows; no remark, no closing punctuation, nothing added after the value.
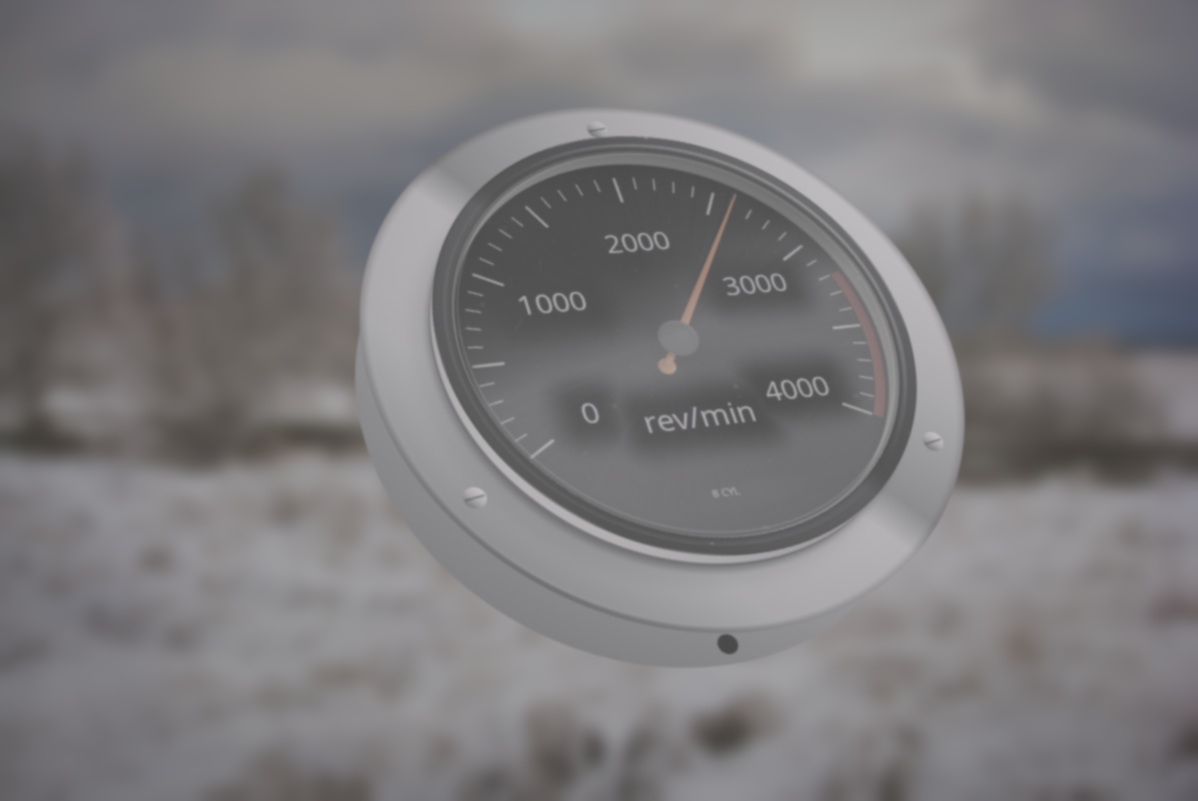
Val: 2600 rpm
